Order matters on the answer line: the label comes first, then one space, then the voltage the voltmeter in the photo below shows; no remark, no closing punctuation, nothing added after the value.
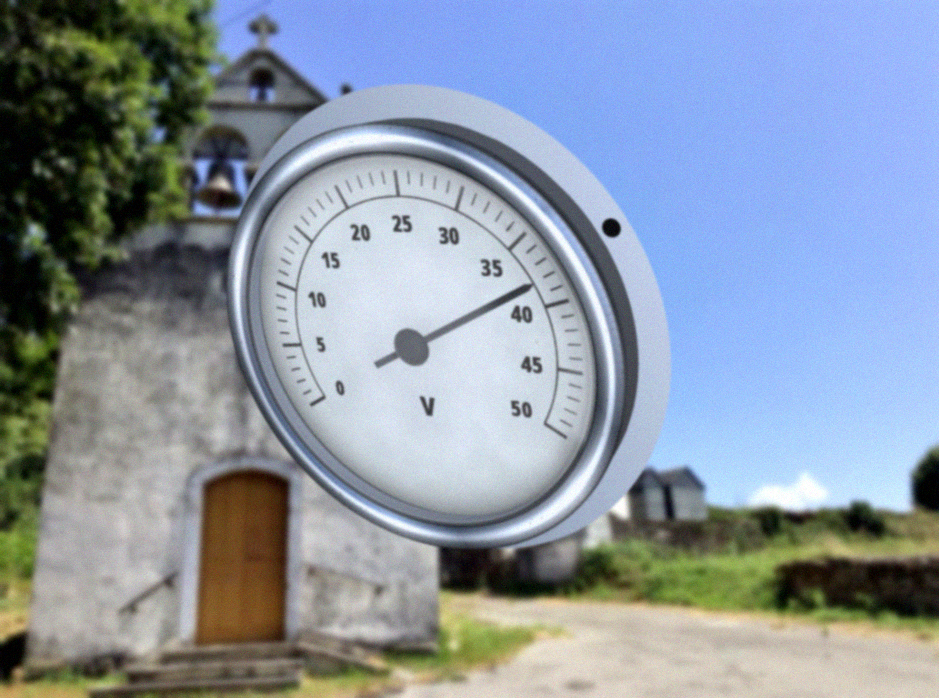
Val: 38 V
